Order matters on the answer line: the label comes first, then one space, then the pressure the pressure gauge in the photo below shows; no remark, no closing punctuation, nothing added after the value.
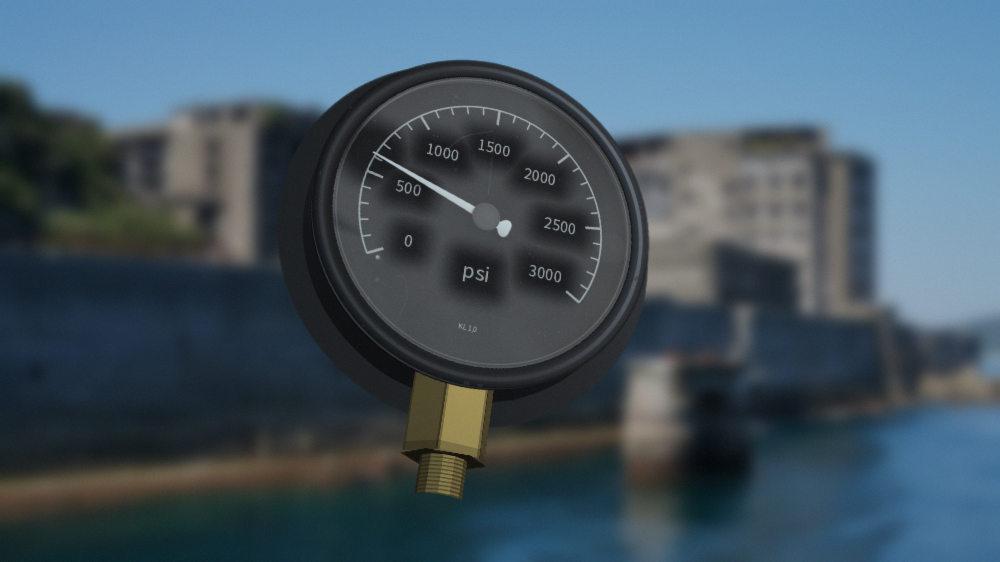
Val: 600 psi
